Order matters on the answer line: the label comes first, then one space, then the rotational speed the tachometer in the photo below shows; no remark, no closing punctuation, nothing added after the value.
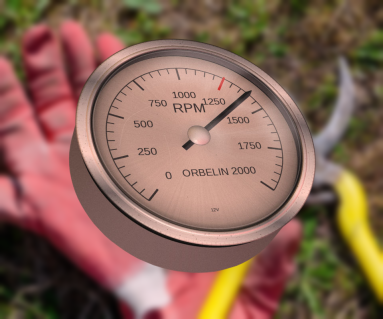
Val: 1400 rpm
